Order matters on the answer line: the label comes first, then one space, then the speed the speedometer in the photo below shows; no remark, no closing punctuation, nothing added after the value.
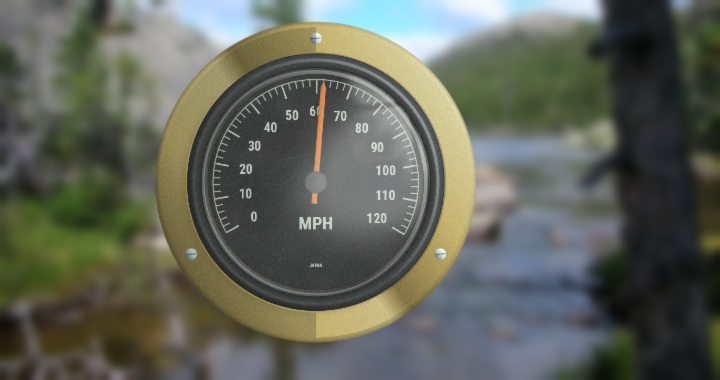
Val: 62 mph
